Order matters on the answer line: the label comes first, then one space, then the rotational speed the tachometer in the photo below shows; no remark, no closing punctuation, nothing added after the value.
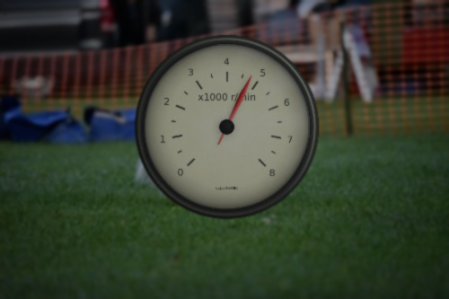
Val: 4750 rpm
